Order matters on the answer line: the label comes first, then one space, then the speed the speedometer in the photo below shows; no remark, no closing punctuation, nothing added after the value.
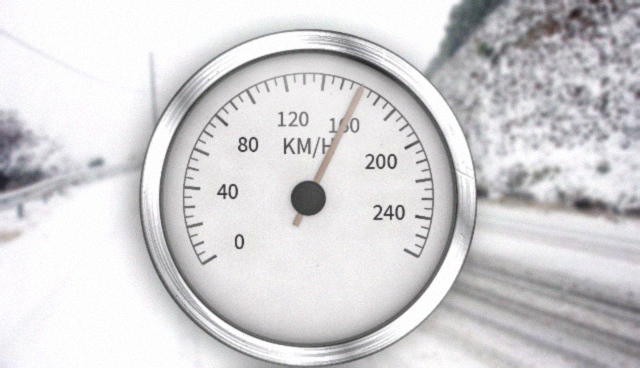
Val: 160 km/h
